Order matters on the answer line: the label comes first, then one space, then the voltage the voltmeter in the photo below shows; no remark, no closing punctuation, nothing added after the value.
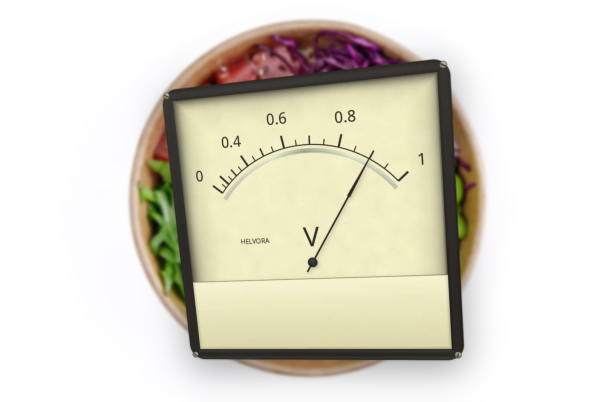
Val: 0.9 V
